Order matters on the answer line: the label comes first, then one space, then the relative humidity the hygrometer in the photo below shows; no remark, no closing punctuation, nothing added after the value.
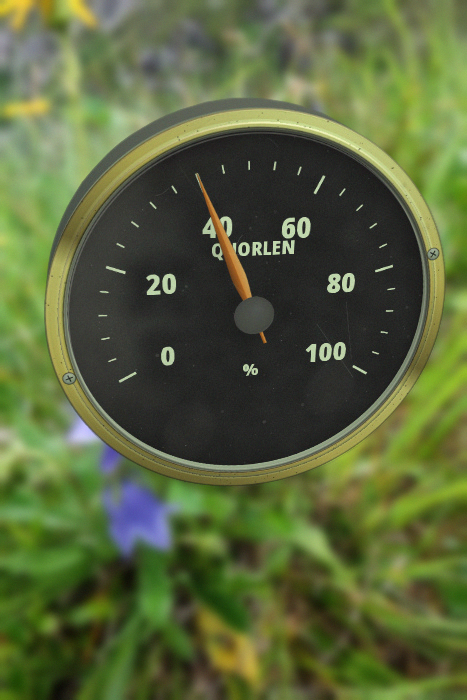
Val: 40 %
